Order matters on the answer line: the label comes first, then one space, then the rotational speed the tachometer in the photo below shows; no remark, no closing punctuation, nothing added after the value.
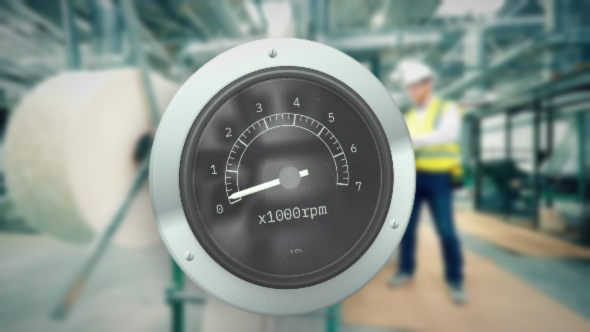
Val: 200 rpm
